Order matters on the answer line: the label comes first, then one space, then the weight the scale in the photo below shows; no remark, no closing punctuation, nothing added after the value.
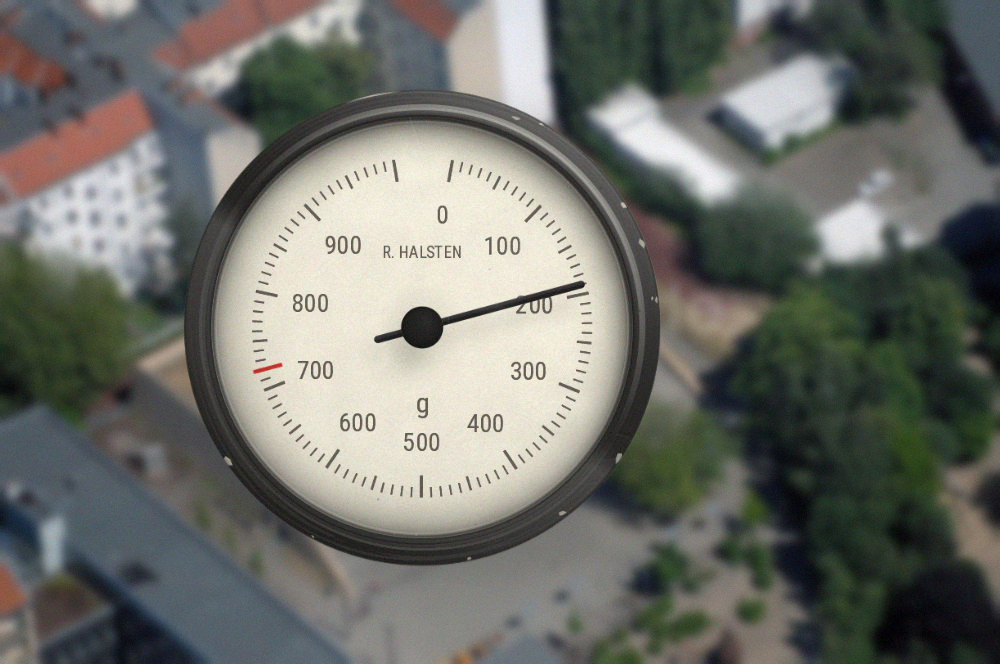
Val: 190 g
